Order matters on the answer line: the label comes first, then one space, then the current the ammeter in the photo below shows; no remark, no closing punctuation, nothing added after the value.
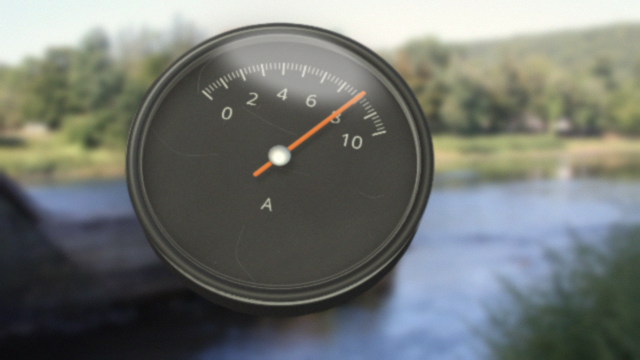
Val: 8 A
